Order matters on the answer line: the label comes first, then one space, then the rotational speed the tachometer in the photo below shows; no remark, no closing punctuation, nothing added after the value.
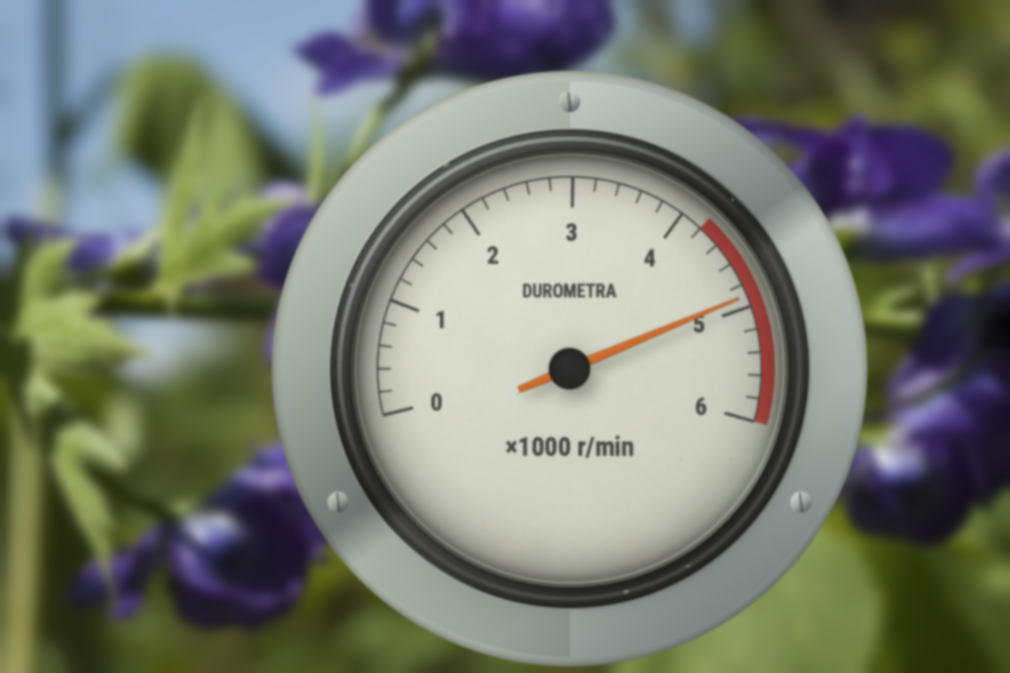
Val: 4900 rpm
